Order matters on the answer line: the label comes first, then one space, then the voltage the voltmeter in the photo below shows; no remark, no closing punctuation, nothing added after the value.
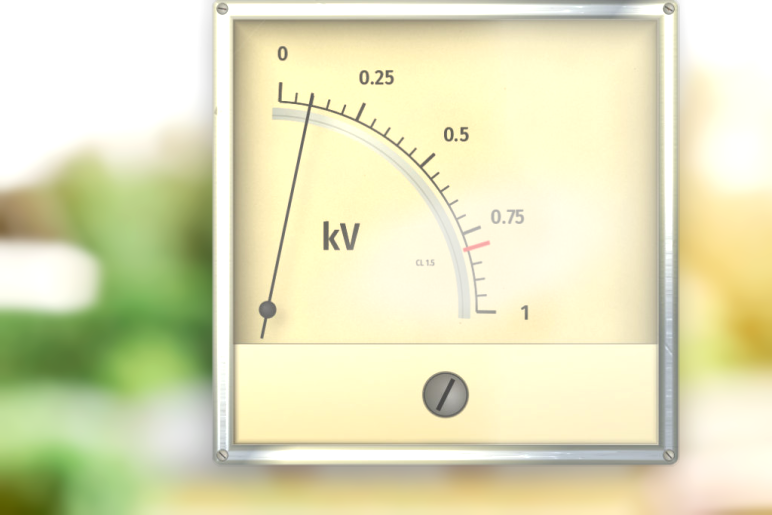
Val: 0.1 kV
